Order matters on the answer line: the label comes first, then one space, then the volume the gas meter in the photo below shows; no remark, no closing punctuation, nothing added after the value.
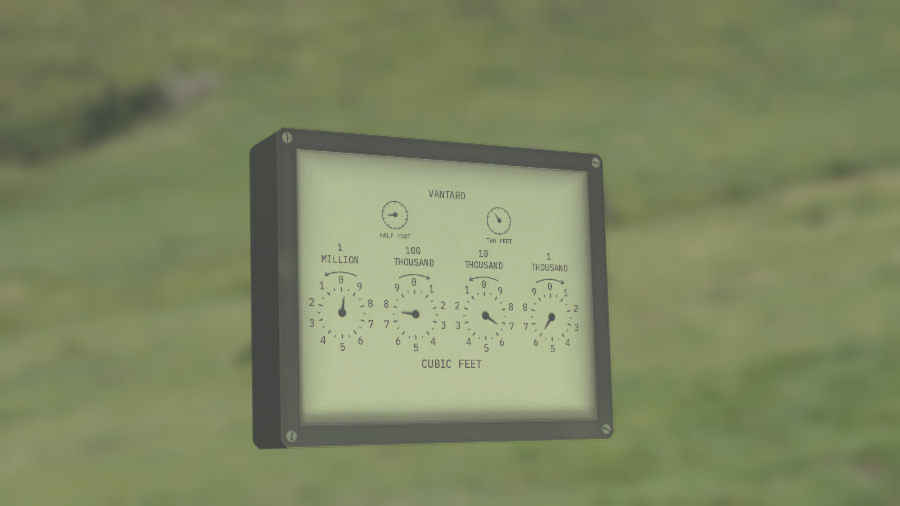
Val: 976600 ft³
